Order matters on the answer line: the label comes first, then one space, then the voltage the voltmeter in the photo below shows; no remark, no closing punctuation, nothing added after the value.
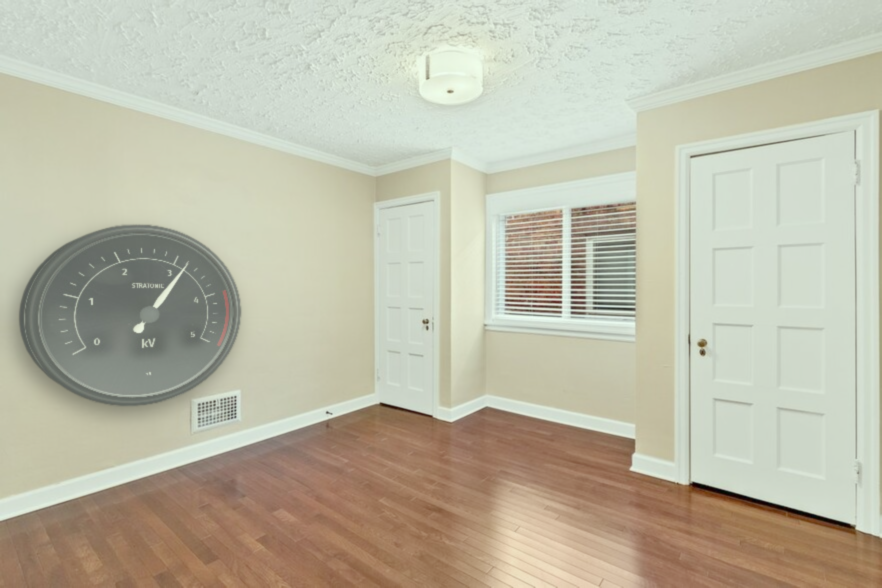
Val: 3.2 kV
